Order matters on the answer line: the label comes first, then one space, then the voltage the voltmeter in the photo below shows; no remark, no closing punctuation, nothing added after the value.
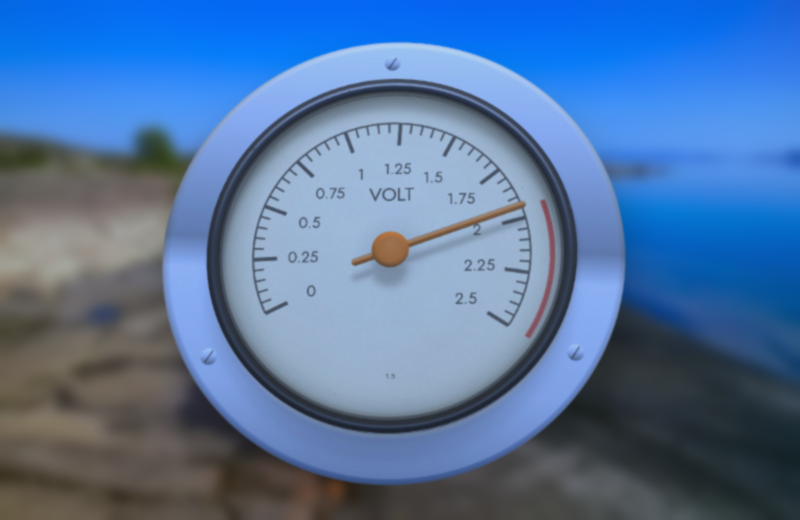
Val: 1.95 V
